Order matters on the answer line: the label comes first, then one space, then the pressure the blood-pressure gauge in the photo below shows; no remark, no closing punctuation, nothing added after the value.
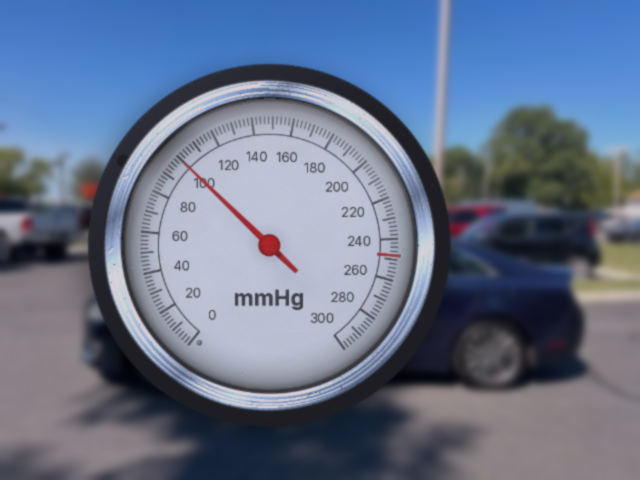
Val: 100 mmHg
